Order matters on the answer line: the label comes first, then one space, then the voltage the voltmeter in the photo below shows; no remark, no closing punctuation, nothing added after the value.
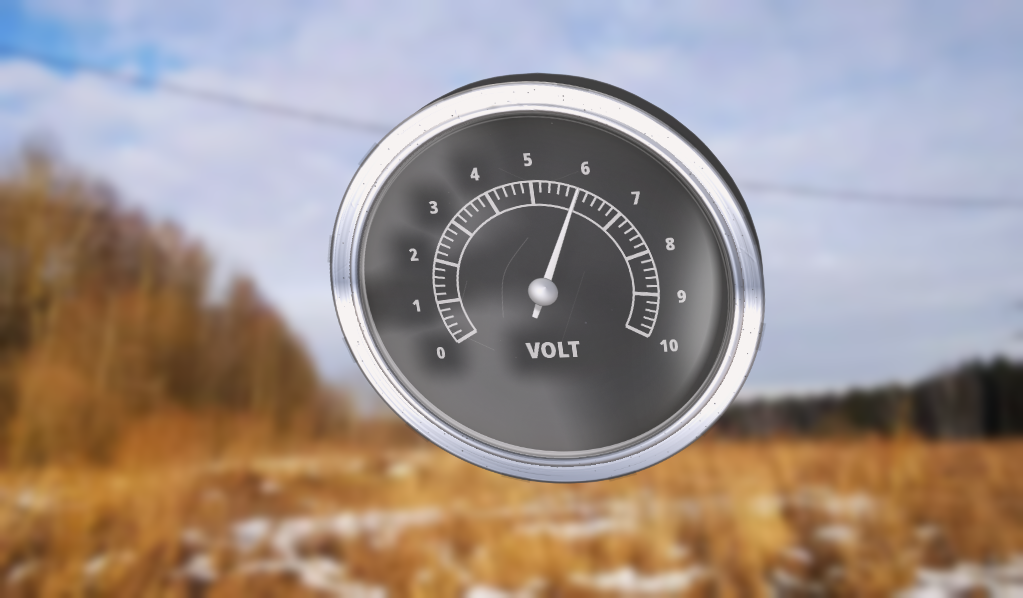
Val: 6 V
